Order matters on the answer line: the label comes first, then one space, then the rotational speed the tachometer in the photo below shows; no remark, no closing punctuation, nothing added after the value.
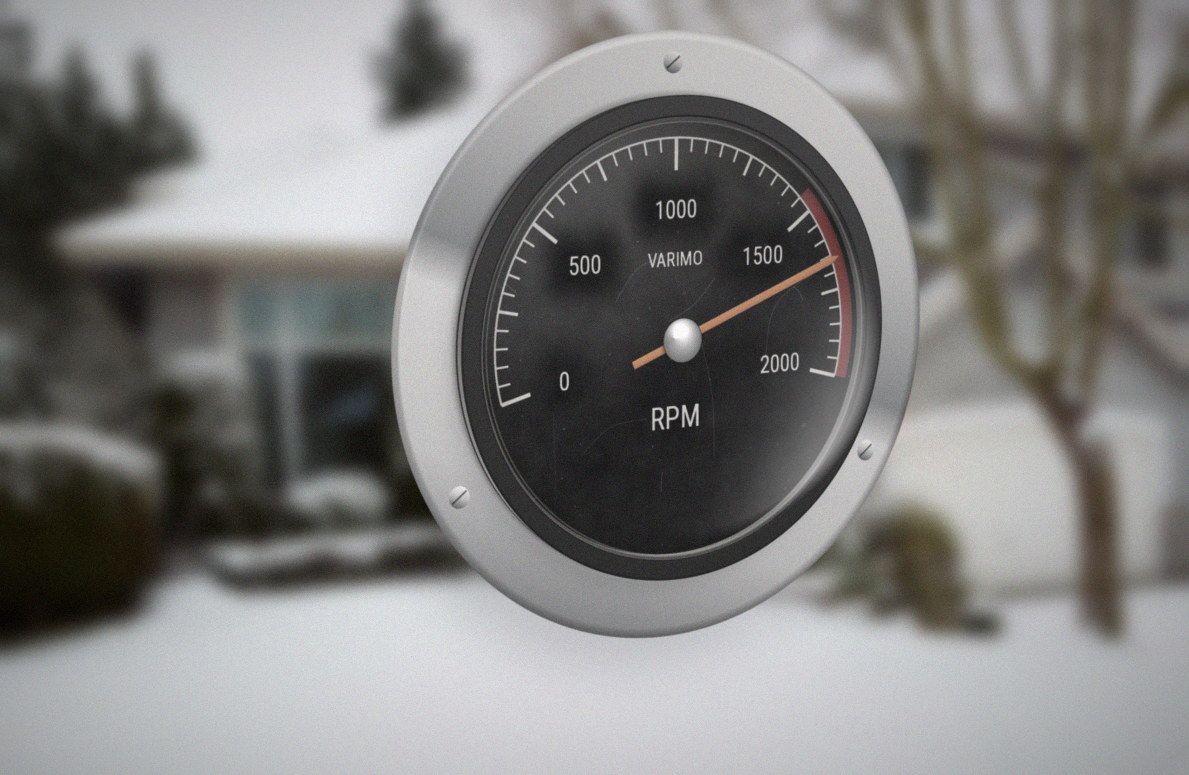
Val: 1650 rpm
